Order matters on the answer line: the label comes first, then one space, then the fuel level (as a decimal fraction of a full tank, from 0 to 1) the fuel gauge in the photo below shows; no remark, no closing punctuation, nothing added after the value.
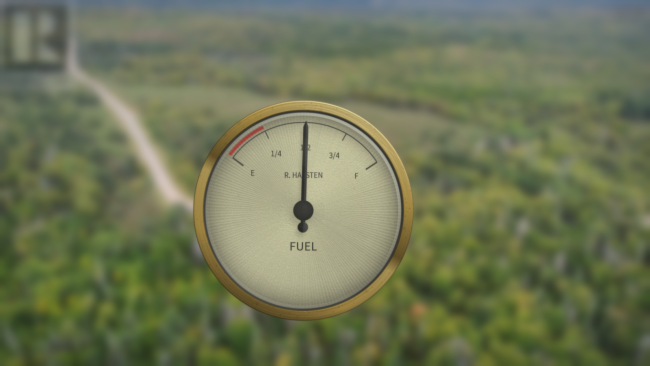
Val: 0.5
